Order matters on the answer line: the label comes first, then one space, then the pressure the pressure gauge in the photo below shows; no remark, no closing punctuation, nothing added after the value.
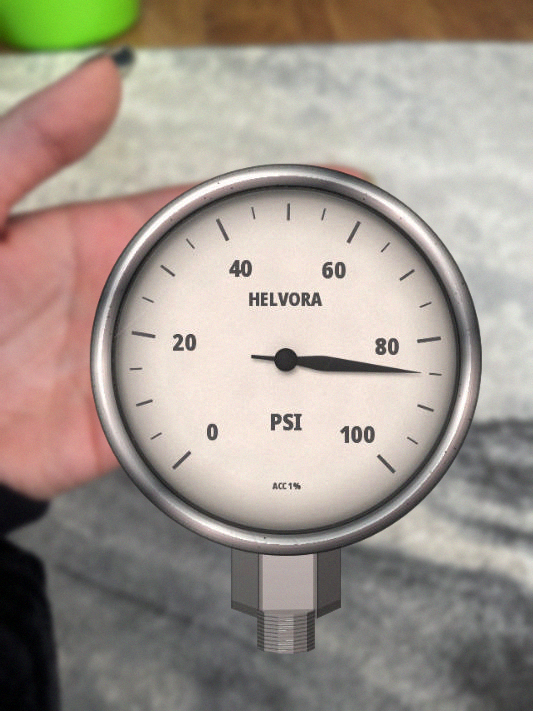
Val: 85 psi
